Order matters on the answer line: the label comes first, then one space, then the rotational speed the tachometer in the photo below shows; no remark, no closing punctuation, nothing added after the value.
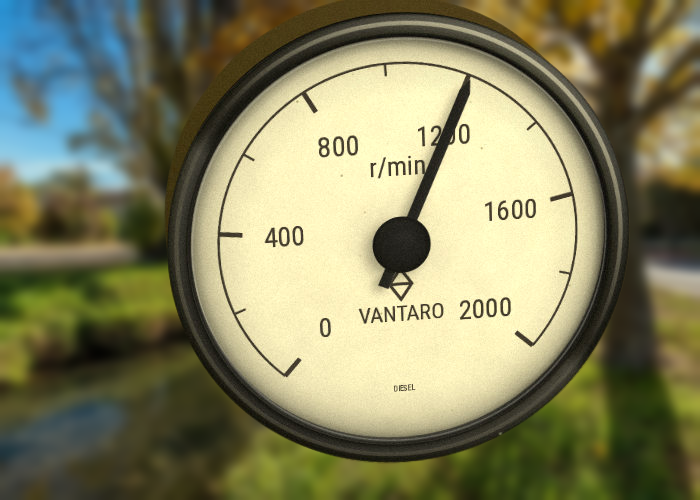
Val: 1200 rpm
